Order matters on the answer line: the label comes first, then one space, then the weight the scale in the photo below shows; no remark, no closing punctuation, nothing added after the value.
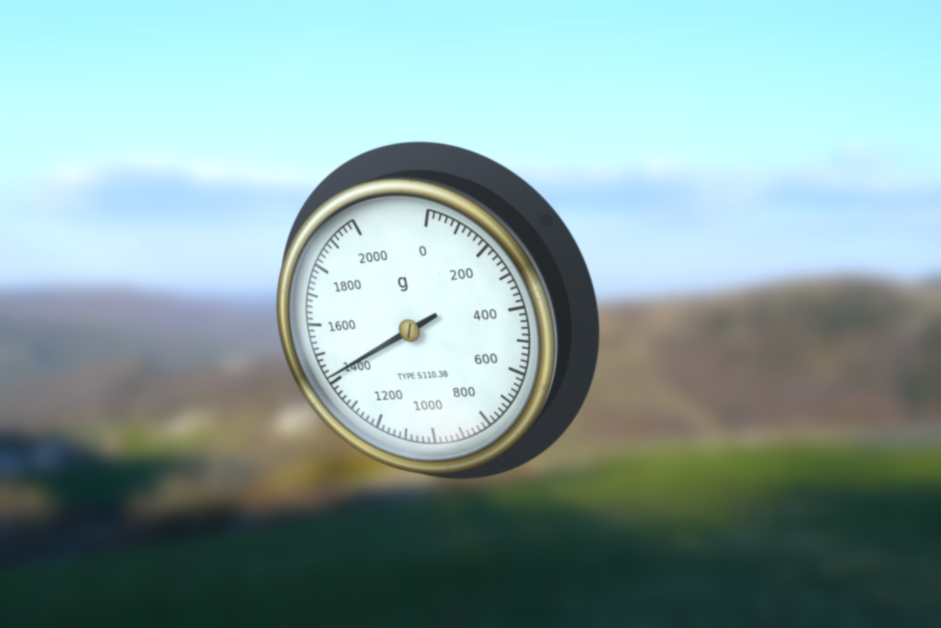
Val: 1420 g
